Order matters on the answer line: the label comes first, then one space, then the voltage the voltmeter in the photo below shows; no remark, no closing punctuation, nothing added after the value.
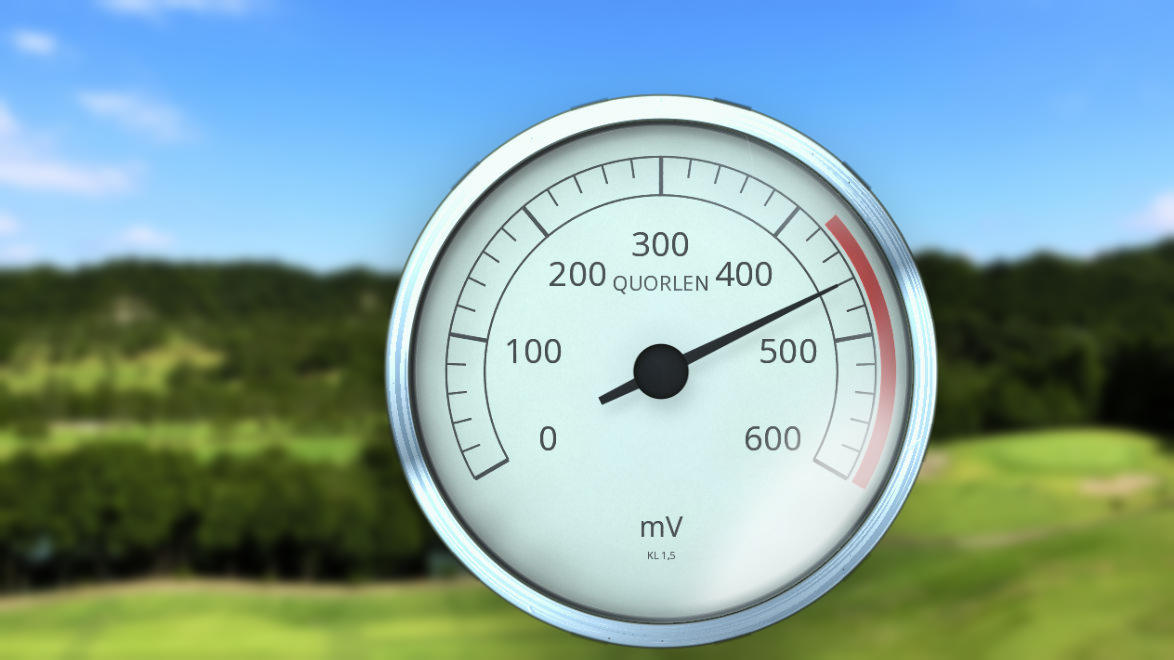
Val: 460 mV
